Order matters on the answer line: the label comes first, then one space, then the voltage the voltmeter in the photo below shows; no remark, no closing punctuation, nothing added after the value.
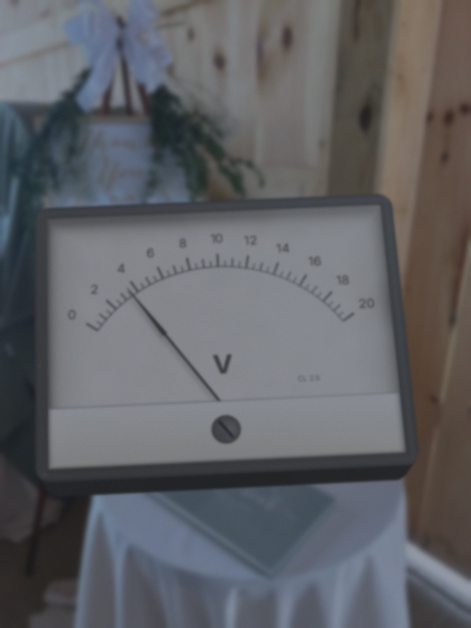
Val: 3.5 V
